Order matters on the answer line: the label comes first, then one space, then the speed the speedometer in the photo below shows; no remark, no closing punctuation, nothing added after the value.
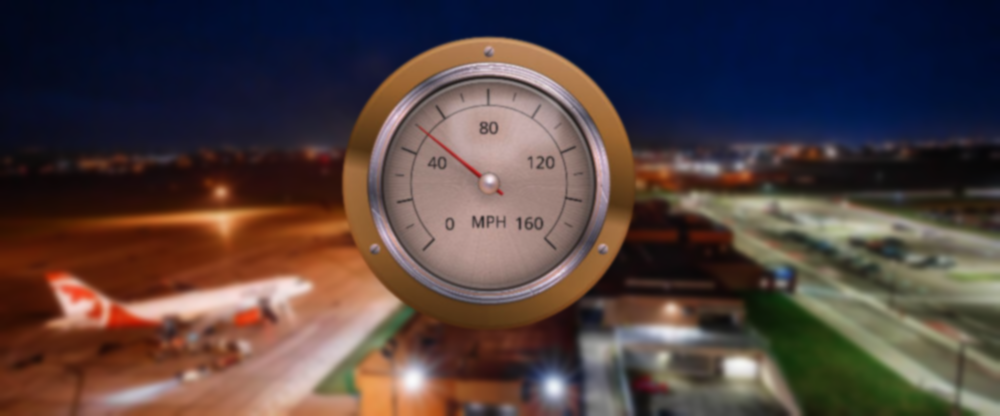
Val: 50 mph
